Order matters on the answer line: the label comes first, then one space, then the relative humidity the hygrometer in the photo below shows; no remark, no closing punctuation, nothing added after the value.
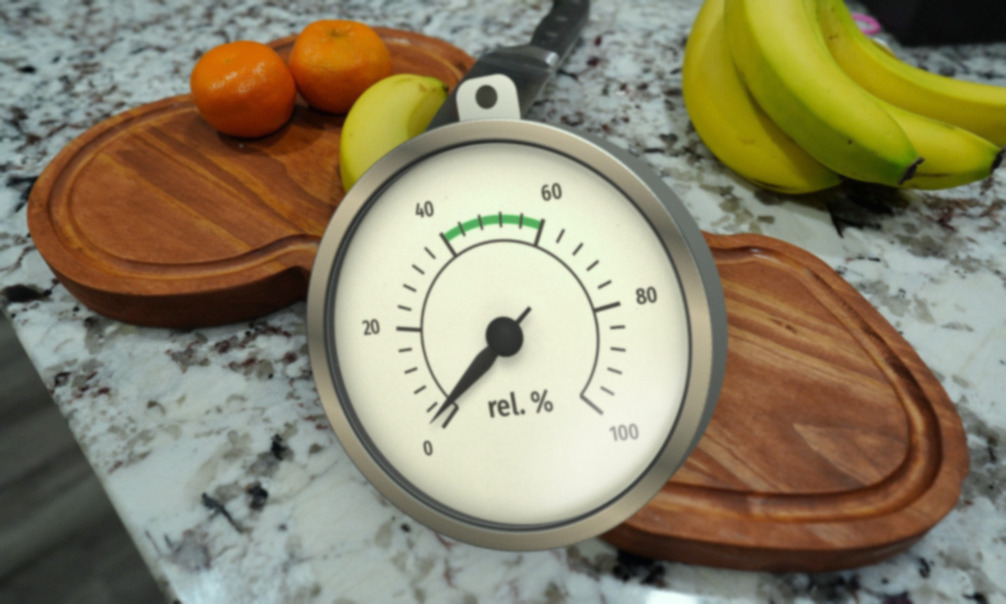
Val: 2 %
